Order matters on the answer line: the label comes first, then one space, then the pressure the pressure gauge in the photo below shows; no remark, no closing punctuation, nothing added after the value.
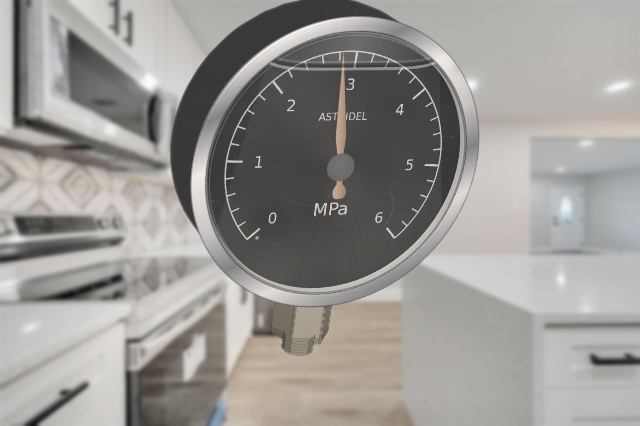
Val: 2.8 MPa
